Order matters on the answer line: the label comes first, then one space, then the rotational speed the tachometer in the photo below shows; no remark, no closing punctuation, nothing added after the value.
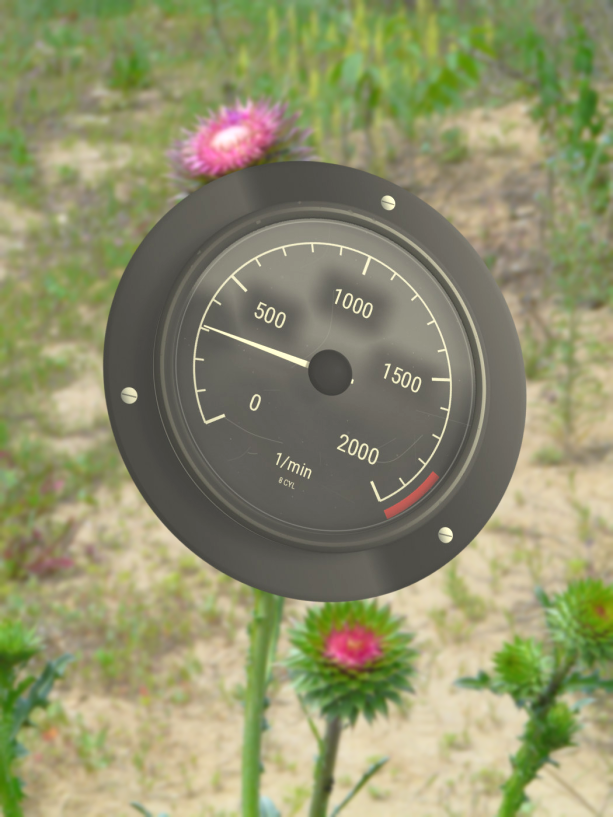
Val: 300 rpm
